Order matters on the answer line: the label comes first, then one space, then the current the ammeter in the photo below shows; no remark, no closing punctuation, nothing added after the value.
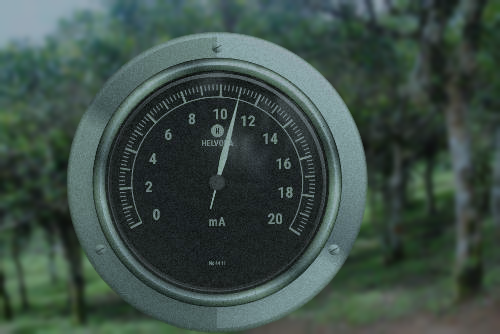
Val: 11 mA
